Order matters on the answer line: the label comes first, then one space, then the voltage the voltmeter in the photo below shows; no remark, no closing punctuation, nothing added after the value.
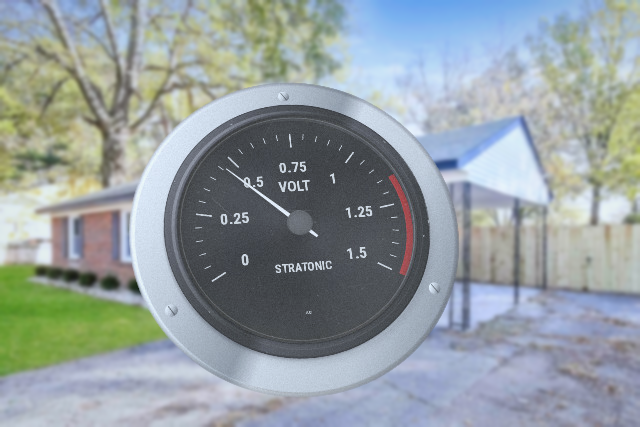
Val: 0.45 V
